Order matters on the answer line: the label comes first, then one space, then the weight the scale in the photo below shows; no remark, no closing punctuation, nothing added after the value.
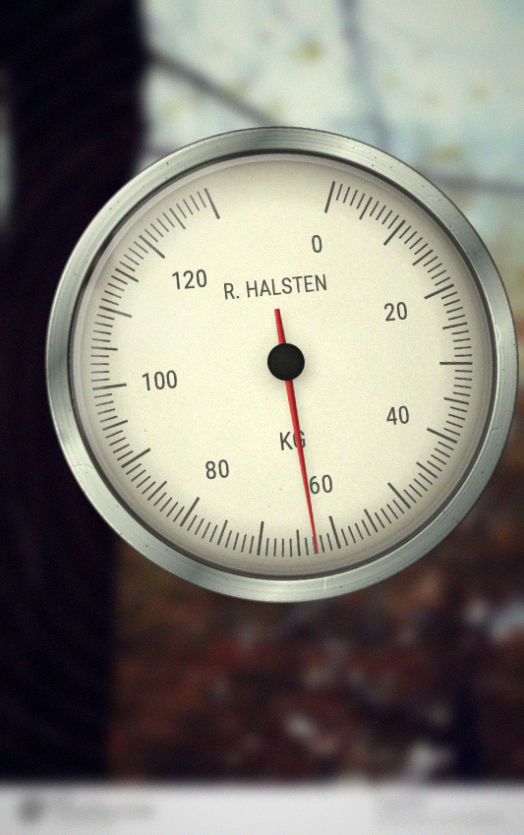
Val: 63 kg
